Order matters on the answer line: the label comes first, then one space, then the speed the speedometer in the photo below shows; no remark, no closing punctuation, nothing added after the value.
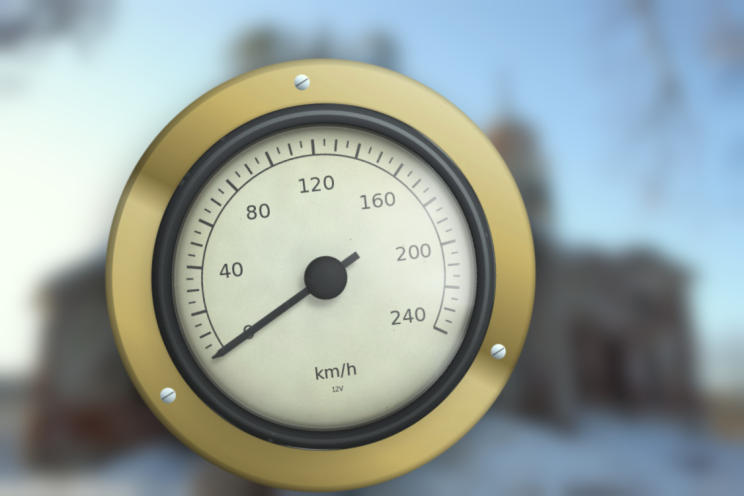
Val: 0 km/h
